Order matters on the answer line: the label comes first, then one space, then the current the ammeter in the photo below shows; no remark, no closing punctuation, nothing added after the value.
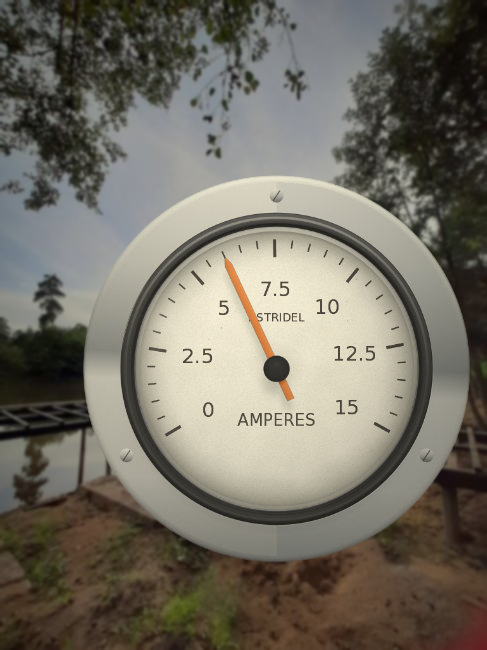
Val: 6 A
